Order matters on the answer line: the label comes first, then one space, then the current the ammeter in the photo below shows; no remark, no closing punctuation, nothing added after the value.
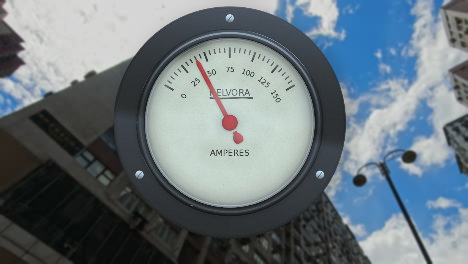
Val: 40 A
